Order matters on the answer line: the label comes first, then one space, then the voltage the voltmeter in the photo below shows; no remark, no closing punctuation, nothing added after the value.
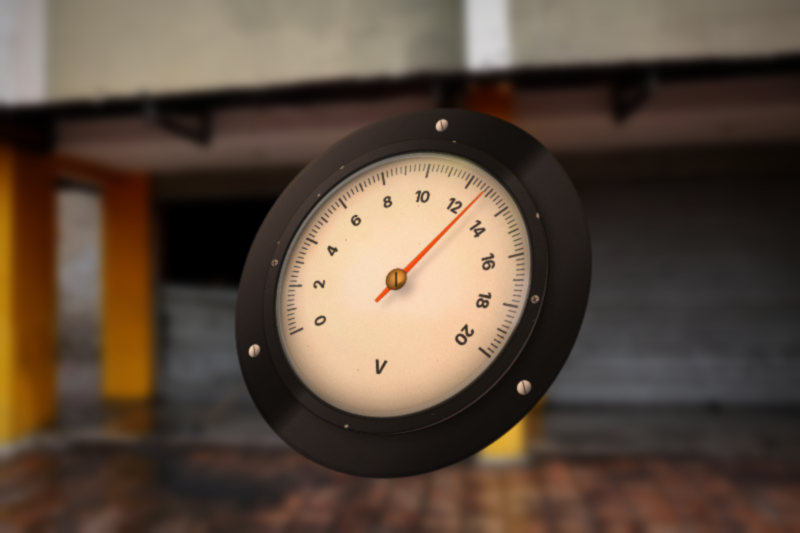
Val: 13 V
